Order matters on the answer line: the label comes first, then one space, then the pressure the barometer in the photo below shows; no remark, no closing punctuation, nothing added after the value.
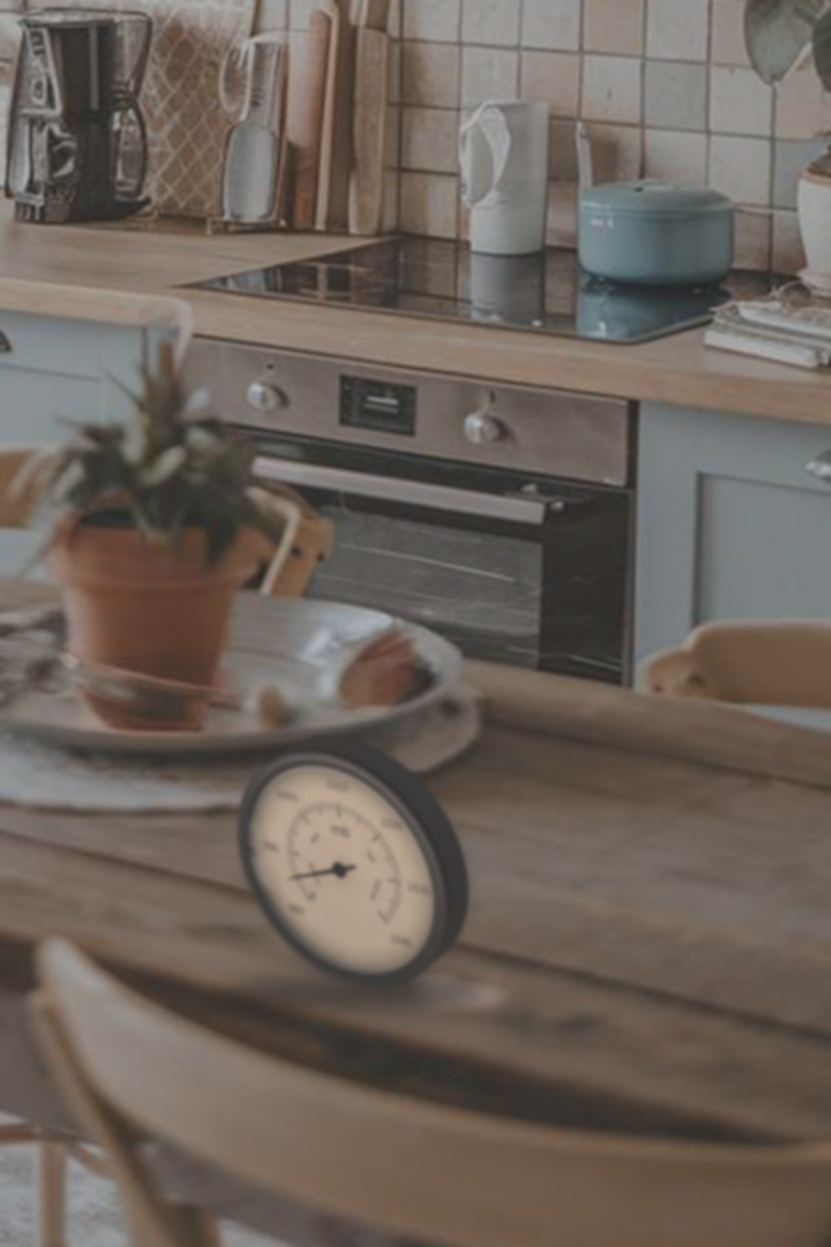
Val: 985 mbar
